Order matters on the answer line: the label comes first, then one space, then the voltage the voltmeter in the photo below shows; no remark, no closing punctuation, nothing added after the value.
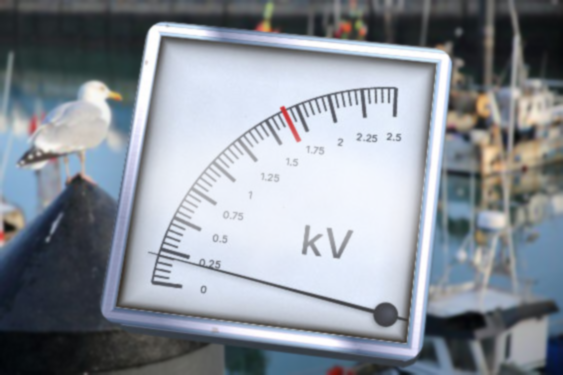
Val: 0.2 kV
